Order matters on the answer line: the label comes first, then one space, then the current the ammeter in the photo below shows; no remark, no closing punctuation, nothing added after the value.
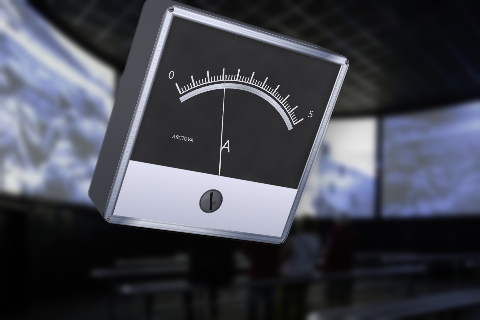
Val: 1.5 A
